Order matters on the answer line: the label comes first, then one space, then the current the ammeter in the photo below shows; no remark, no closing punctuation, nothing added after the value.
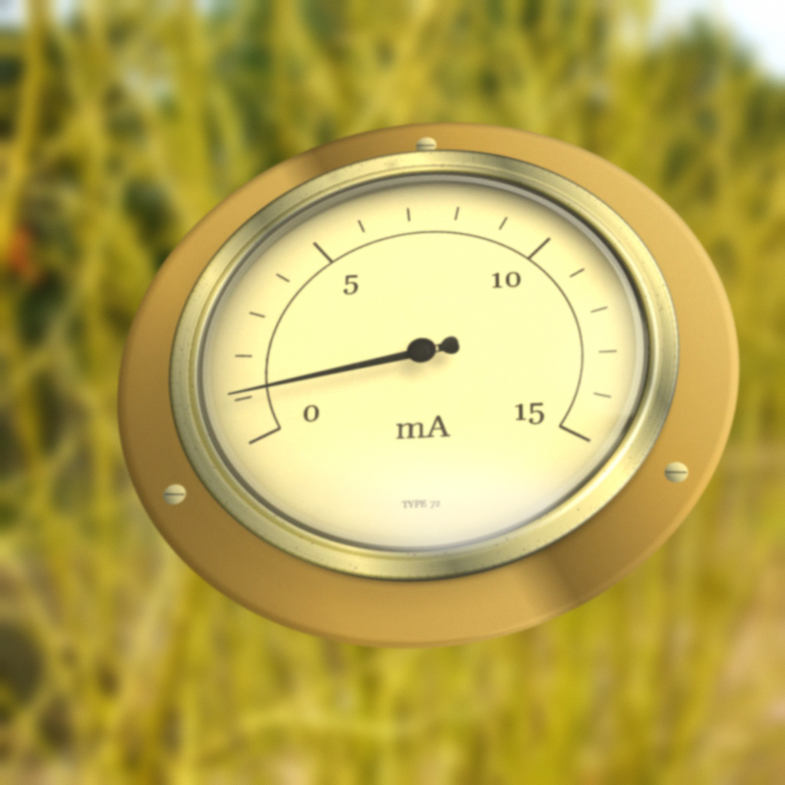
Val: 1 mA
